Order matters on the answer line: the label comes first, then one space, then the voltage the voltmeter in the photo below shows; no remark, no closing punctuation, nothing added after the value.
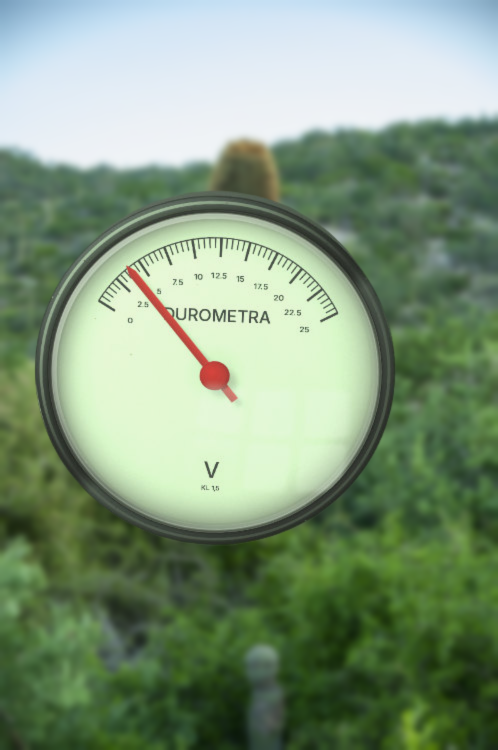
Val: 4 V
